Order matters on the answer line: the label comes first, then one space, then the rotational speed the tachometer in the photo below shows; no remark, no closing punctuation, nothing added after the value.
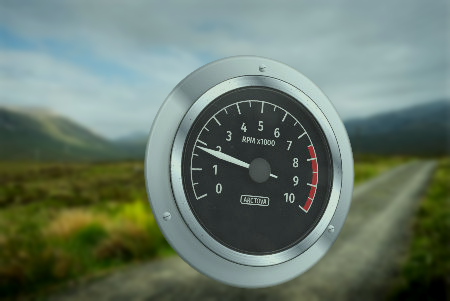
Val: 1750 rpm
